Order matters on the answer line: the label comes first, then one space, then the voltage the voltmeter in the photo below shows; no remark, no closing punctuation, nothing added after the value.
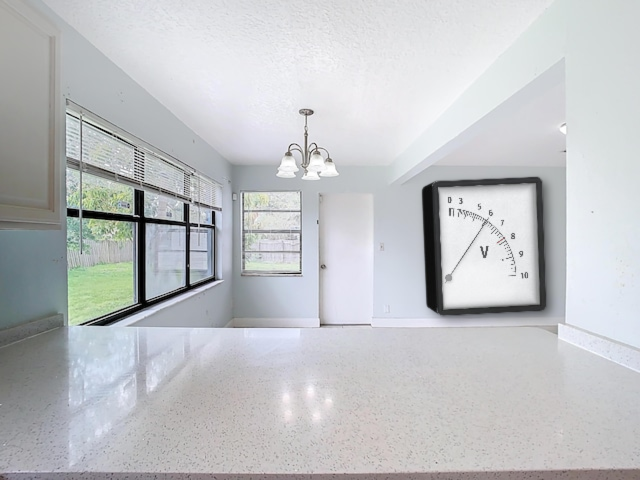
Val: 6 V
